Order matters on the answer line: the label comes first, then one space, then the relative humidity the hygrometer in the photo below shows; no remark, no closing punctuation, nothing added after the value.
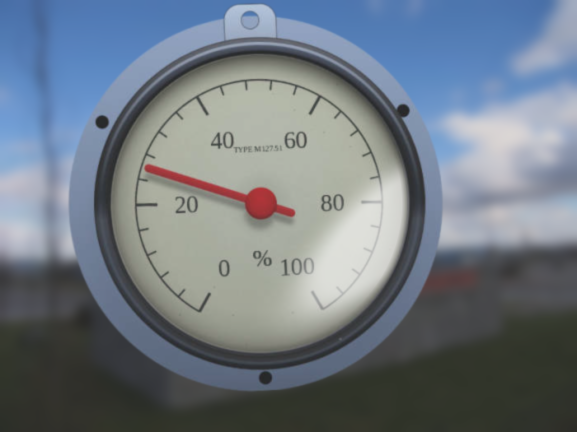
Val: 26 %
